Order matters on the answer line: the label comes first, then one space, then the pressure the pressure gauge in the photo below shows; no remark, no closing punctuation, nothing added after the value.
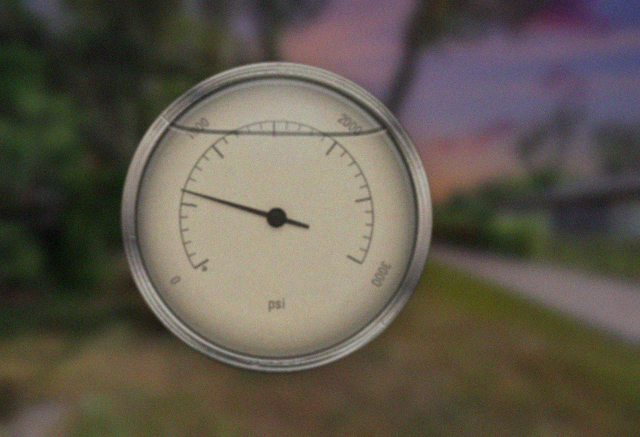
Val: 600 psi
